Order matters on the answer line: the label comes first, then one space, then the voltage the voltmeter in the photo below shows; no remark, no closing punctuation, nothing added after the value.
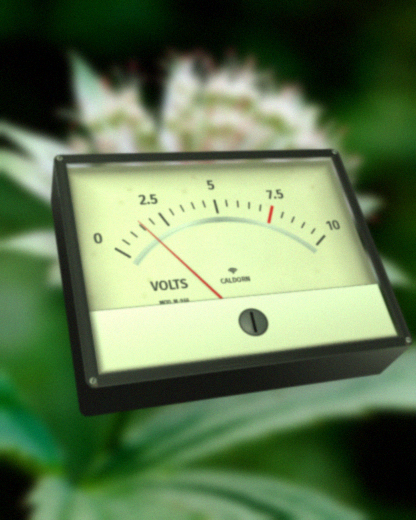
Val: 1.5 V
